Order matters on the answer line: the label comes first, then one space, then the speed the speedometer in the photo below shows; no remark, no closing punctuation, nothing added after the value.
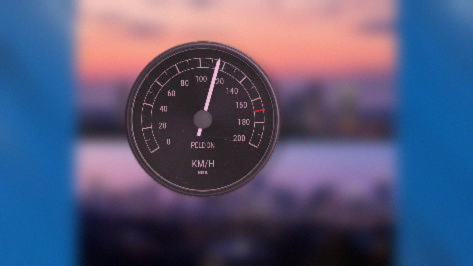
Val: 115 km/h
